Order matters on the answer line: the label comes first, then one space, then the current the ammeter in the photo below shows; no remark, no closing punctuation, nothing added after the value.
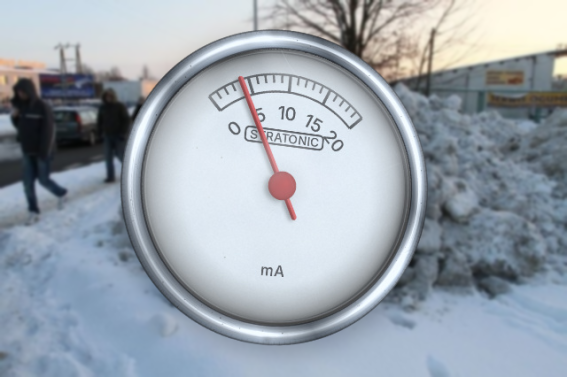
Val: 4 mA
